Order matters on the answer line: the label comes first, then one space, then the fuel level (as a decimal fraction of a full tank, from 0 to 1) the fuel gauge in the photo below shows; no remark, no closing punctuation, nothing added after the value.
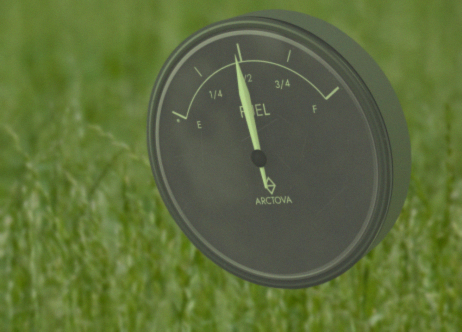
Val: 0.5
